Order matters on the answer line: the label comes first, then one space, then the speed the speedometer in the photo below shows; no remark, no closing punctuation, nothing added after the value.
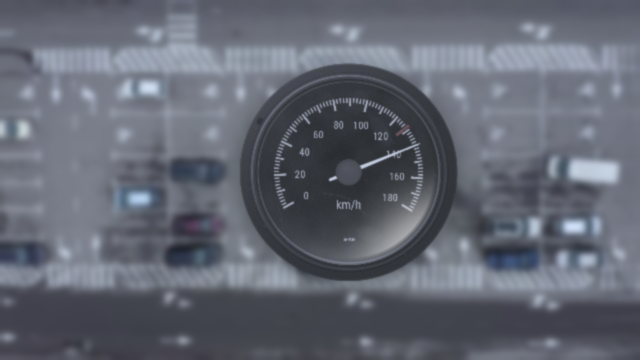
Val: 140 km/h
